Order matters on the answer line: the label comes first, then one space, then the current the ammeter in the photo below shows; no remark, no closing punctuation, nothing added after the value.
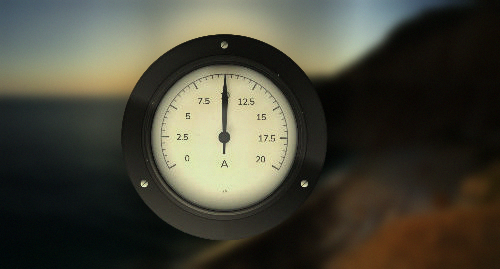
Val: 10 A
